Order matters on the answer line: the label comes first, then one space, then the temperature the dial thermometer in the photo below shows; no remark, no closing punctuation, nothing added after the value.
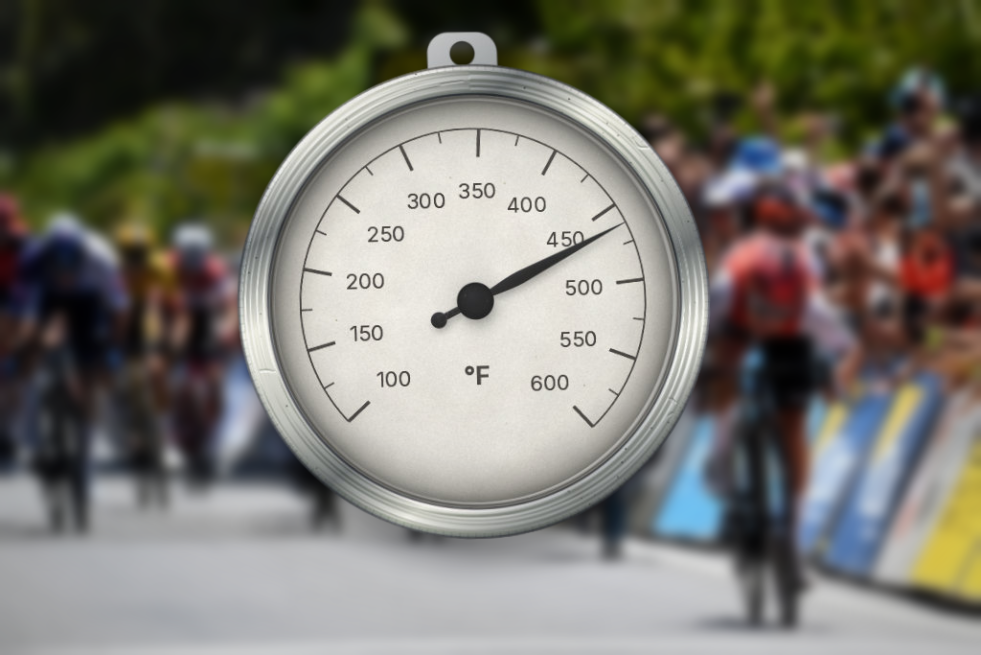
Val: 462.5 °F
